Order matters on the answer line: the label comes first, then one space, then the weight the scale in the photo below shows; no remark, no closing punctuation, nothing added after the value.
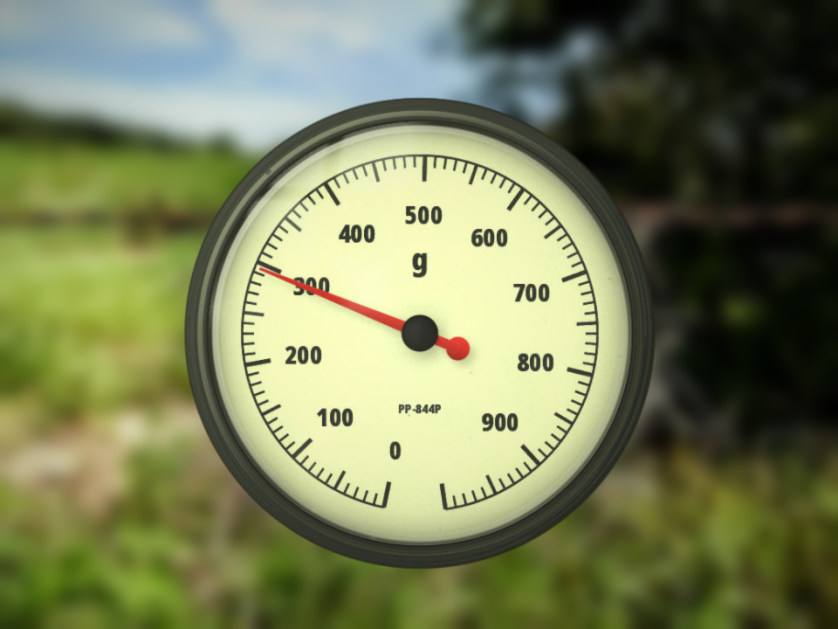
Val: 295 g
